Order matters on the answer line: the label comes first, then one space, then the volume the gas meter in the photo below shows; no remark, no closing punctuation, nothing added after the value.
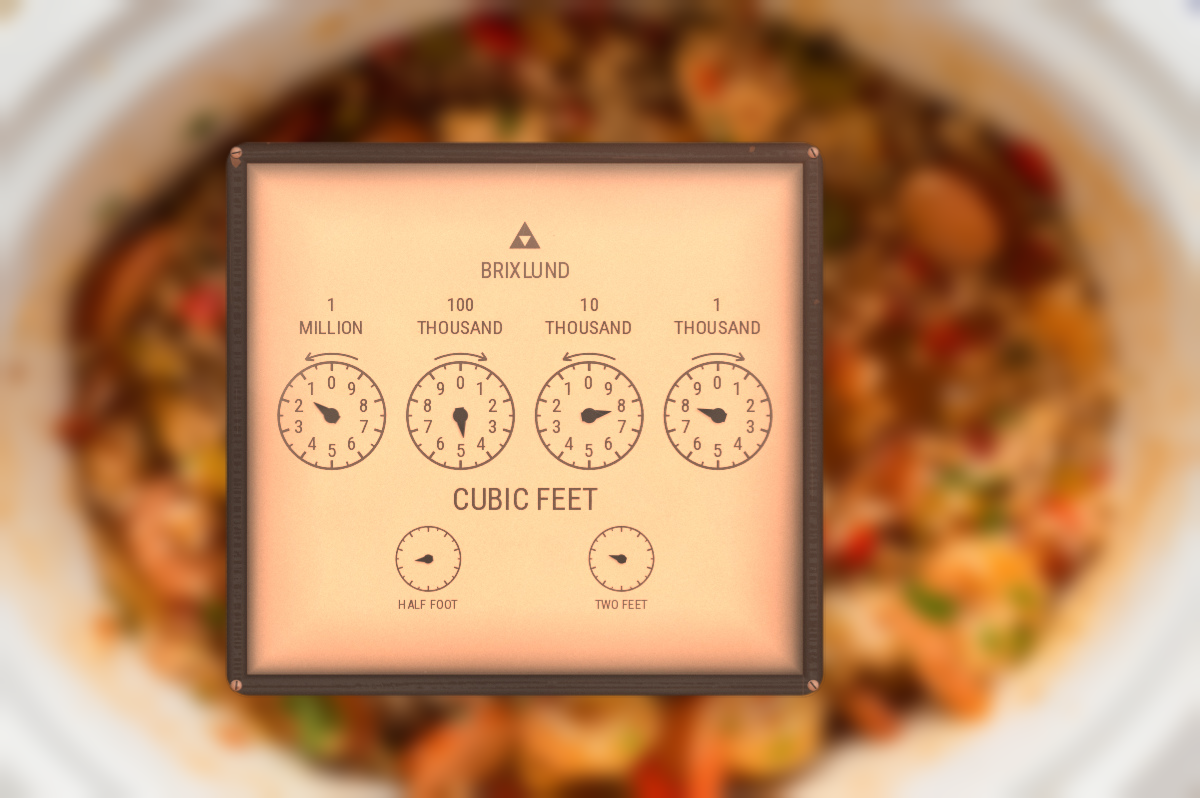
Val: 147800 ft³
